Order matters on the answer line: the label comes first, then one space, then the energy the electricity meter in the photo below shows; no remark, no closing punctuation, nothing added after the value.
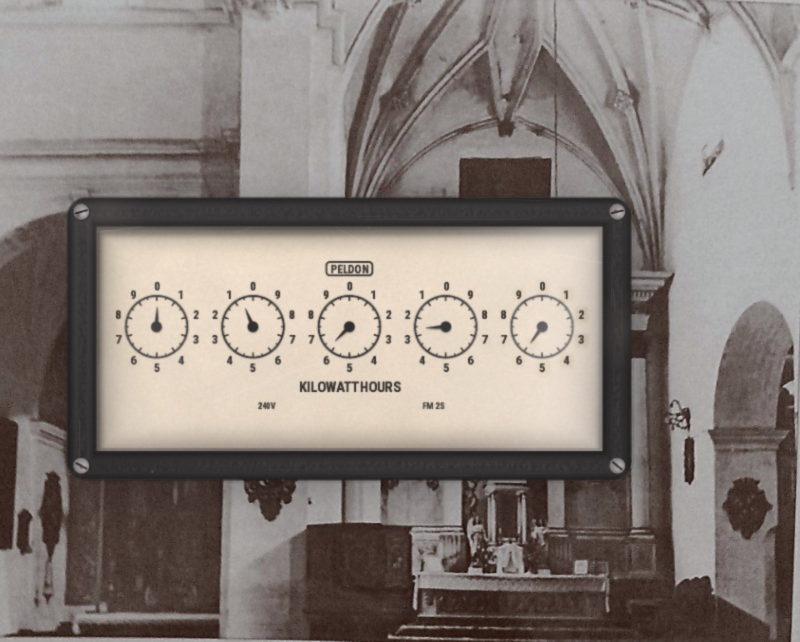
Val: 626 kWh
